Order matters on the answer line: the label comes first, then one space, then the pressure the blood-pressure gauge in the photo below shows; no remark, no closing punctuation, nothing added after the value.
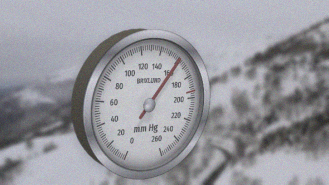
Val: 160 mmHg
